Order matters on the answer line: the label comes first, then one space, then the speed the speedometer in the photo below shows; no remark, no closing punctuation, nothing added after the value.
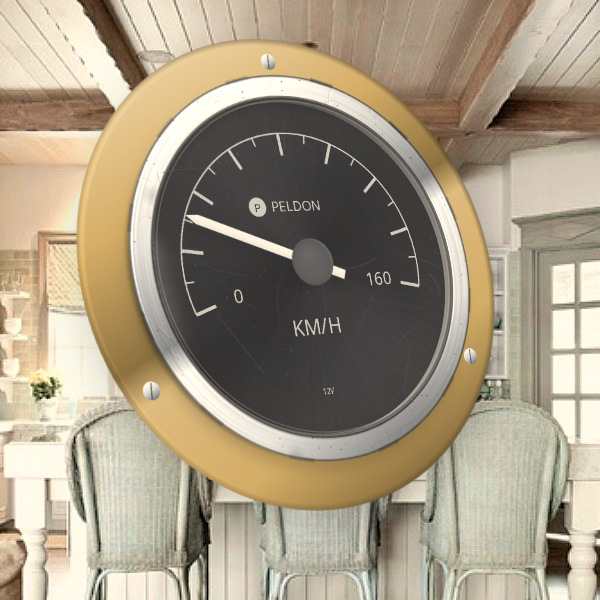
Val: 30 km/h
